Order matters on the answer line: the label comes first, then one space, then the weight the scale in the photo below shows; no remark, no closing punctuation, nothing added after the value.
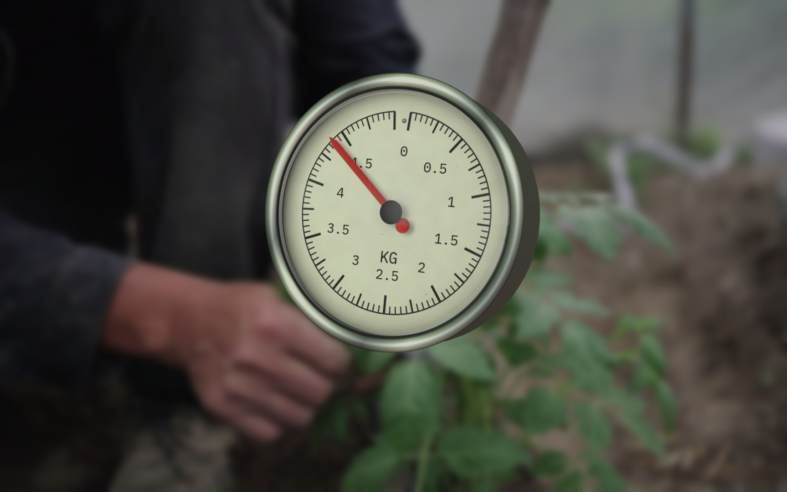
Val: 4.4 kg
